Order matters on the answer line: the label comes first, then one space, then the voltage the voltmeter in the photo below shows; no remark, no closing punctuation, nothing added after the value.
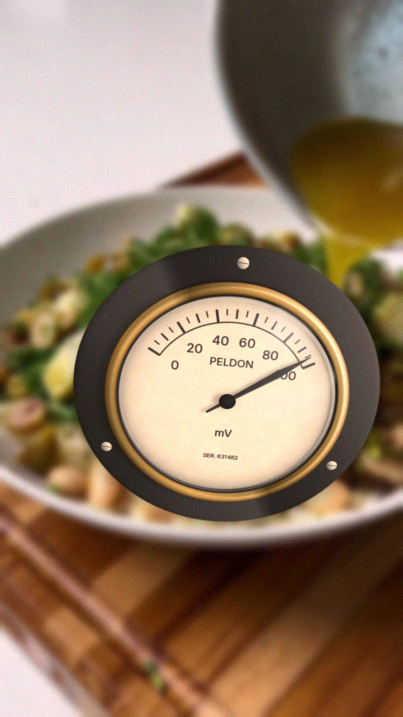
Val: 95 mV
